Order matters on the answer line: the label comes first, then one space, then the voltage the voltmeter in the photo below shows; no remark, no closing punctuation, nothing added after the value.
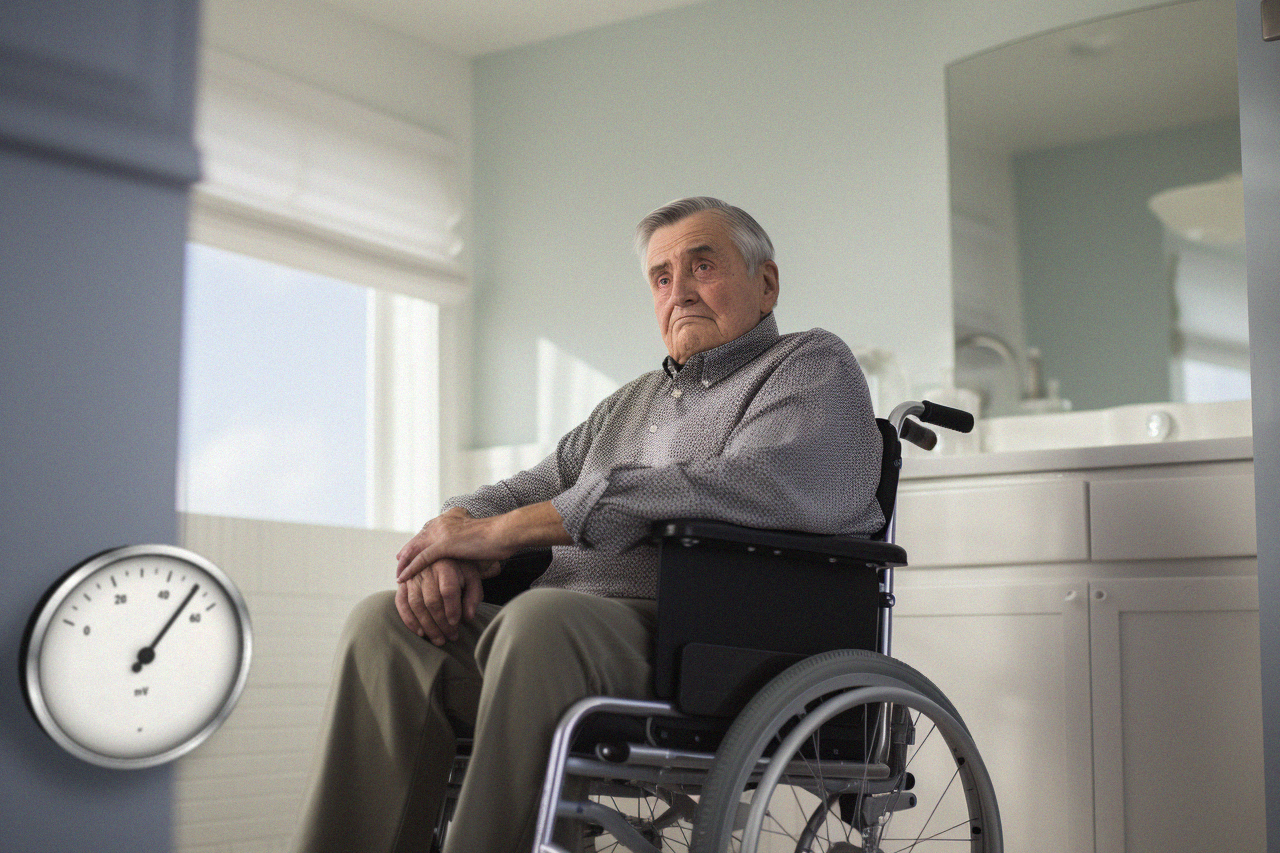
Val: 50 mV
